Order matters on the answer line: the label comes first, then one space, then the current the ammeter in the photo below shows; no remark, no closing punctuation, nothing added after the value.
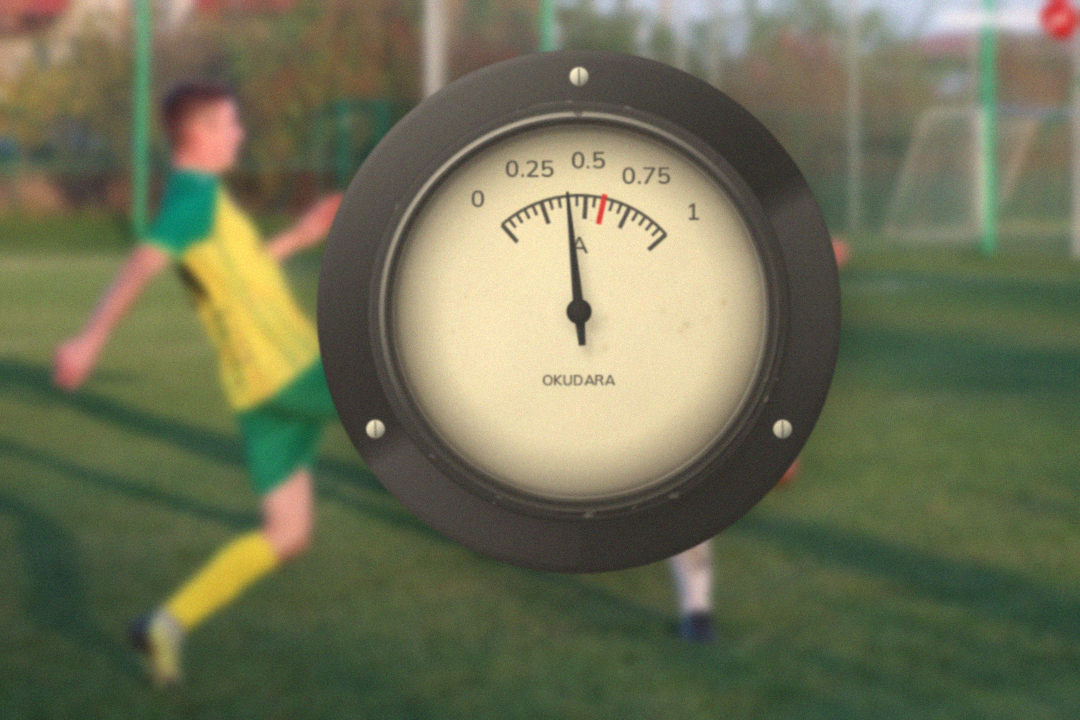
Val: 0.4 A
